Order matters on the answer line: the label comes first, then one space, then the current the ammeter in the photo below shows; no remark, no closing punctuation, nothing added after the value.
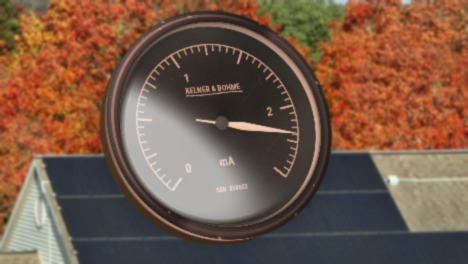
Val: 2.2 mA
